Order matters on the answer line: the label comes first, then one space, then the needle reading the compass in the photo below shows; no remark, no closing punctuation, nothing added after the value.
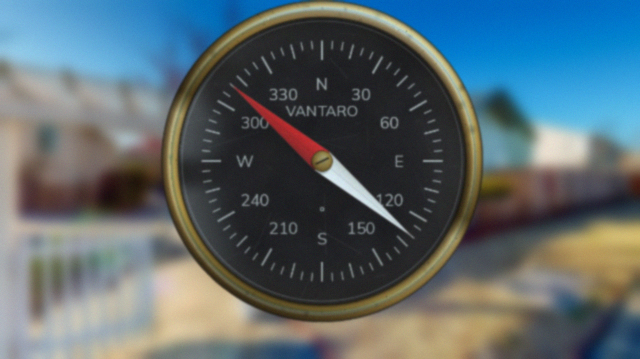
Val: 310 °
